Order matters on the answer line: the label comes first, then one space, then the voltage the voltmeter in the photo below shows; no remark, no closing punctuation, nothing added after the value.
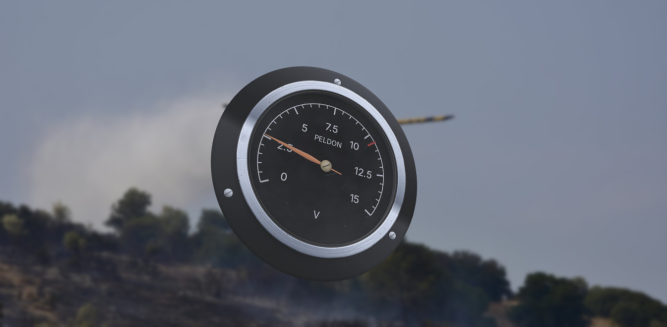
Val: 2.5 V
